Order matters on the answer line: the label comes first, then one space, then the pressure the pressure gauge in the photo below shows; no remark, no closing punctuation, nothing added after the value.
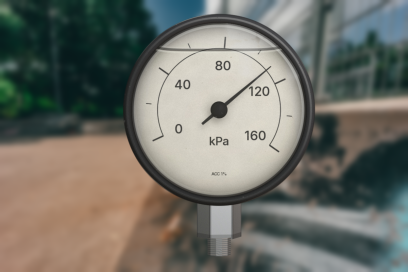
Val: 110 kPa
